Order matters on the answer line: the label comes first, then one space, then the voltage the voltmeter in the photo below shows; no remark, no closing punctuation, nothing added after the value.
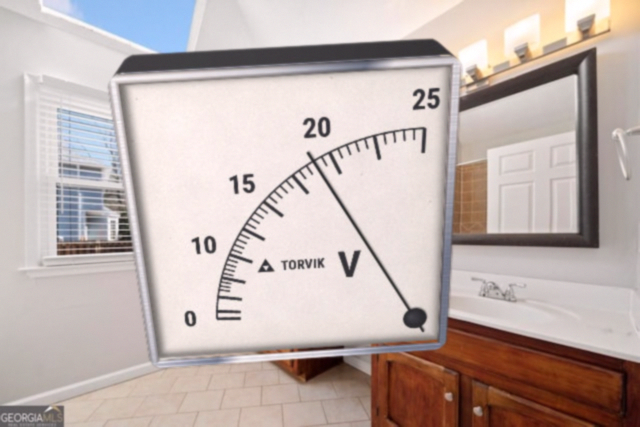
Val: 19 V
